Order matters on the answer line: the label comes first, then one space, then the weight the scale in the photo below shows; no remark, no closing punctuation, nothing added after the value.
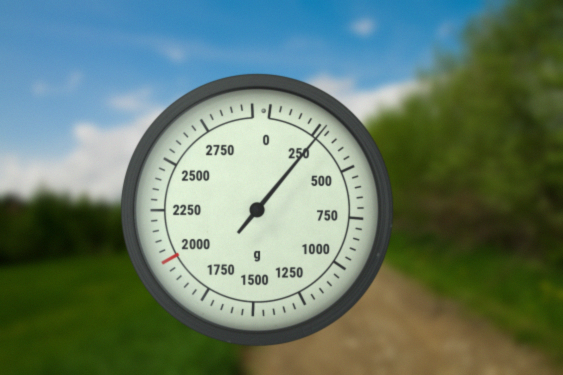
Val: 275 g
